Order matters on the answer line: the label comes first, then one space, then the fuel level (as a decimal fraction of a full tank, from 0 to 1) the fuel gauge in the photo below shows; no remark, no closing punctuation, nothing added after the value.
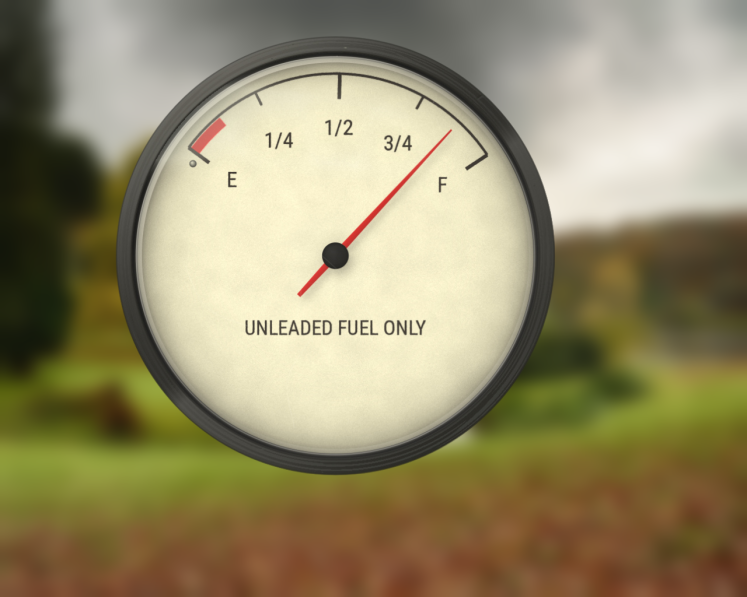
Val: 0.875
